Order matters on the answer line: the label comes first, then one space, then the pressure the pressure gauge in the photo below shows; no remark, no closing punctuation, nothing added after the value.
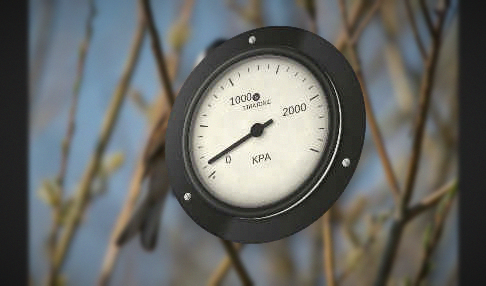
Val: 100 kPa
